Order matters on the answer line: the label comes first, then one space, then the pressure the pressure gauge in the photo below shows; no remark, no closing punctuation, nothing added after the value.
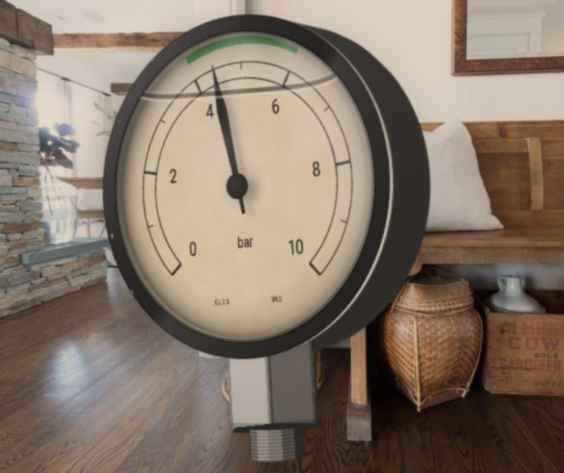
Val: 4.5 bar
